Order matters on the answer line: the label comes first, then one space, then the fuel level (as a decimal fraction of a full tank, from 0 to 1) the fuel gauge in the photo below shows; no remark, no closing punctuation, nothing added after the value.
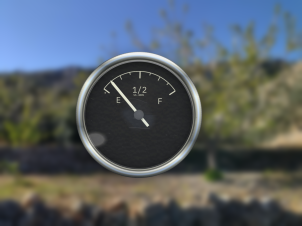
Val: 0.125
